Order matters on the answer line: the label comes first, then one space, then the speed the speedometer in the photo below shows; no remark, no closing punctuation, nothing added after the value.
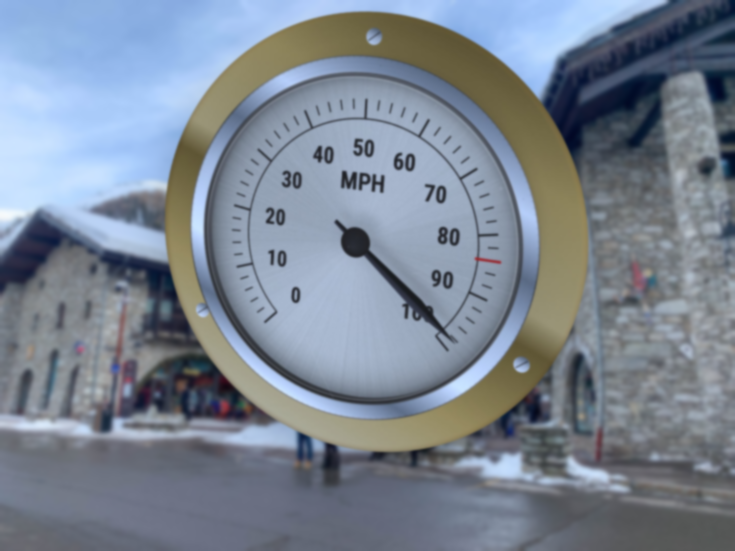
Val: 98 mph
